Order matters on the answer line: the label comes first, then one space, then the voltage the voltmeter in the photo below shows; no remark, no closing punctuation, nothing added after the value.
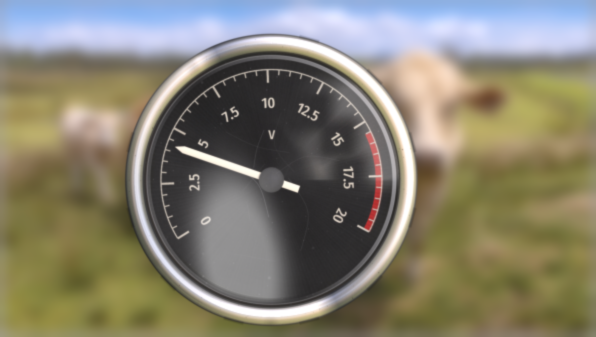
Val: 4.25 V
